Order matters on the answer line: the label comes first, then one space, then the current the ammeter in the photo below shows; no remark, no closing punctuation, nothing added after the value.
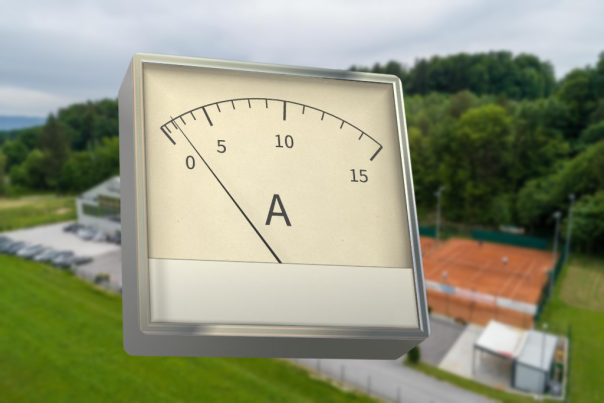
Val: 2 A
